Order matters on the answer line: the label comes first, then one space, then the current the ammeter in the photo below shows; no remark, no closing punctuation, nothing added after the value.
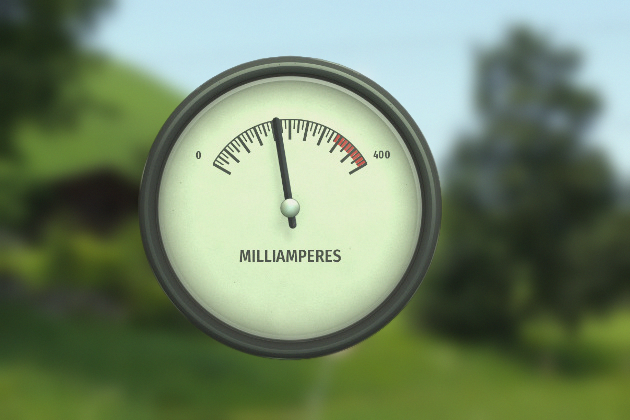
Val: 170 mA
